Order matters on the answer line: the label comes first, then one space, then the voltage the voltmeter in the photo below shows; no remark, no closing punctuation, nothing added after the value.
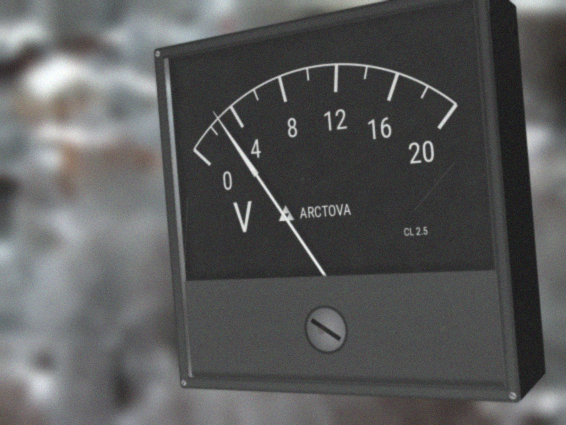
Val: 3 V
